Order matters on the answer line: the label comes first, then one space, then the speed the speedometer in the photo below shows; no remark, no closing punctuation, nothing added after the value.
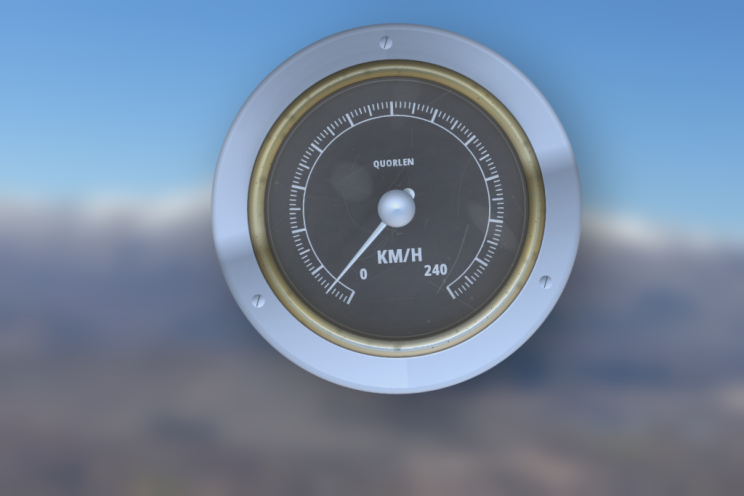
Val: 10 km/h
